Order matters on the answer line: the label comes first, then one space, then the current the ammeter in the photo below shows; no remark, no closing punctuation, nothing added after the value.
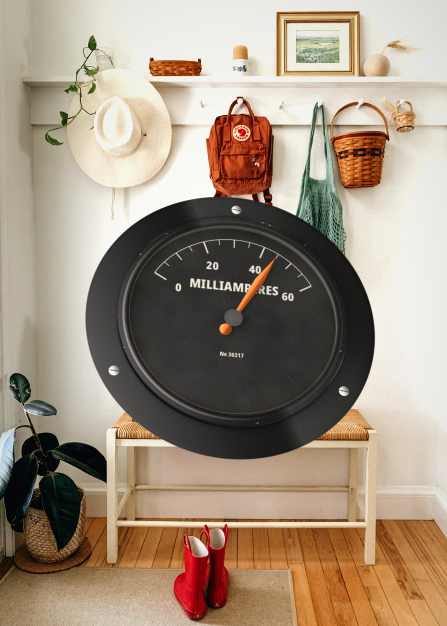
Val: 45 mA
